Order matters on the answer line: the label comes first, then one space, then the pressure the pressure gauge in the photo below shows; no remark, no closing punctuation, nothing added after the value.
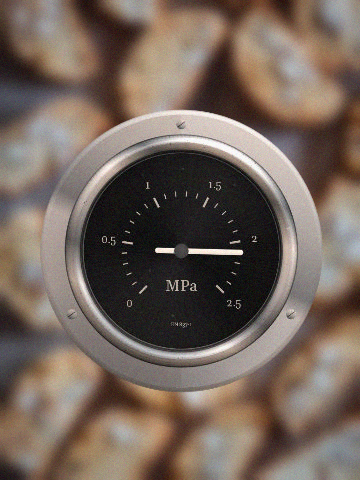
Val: 2.1 MPa
